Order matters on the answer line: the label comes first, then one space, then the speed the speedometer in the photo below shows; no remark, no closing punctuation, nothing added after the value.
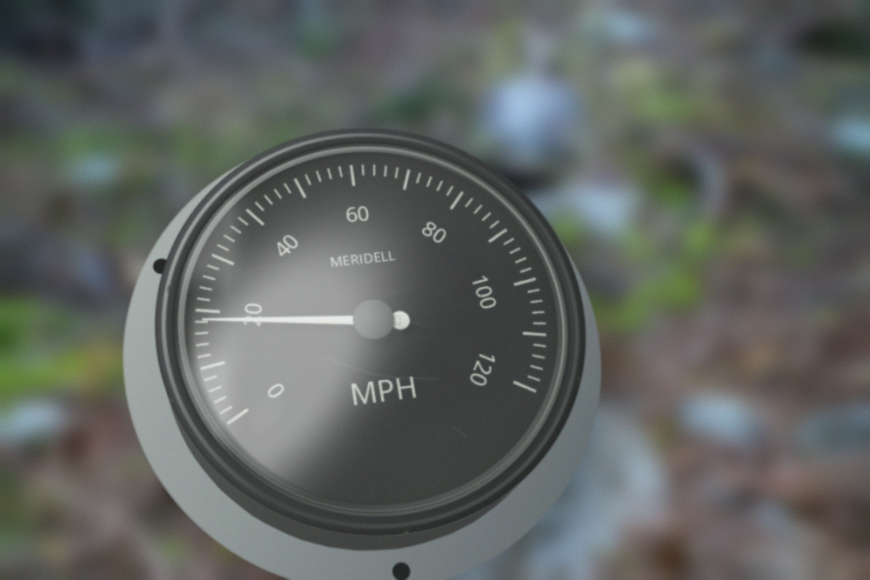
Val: 18 mph
